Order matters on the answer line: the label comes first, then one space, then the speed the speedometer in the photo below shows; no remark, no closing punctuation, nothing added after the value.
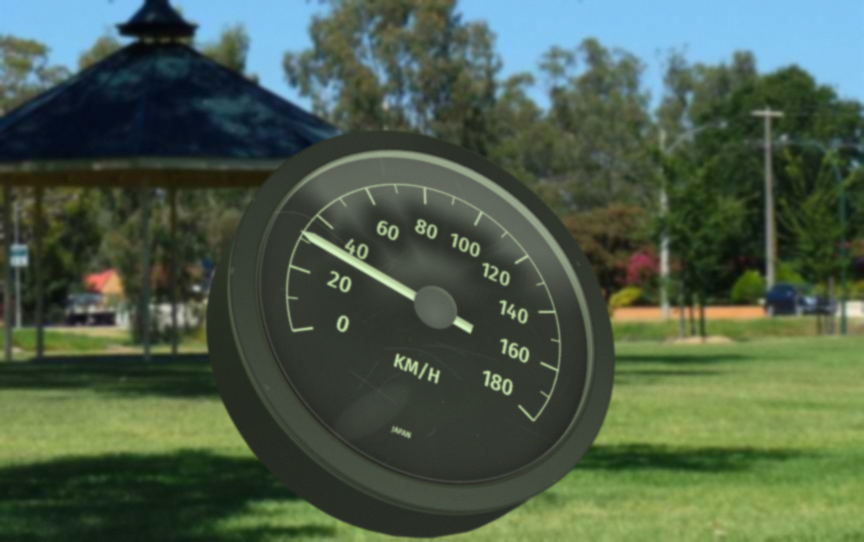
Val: 30 km/h
